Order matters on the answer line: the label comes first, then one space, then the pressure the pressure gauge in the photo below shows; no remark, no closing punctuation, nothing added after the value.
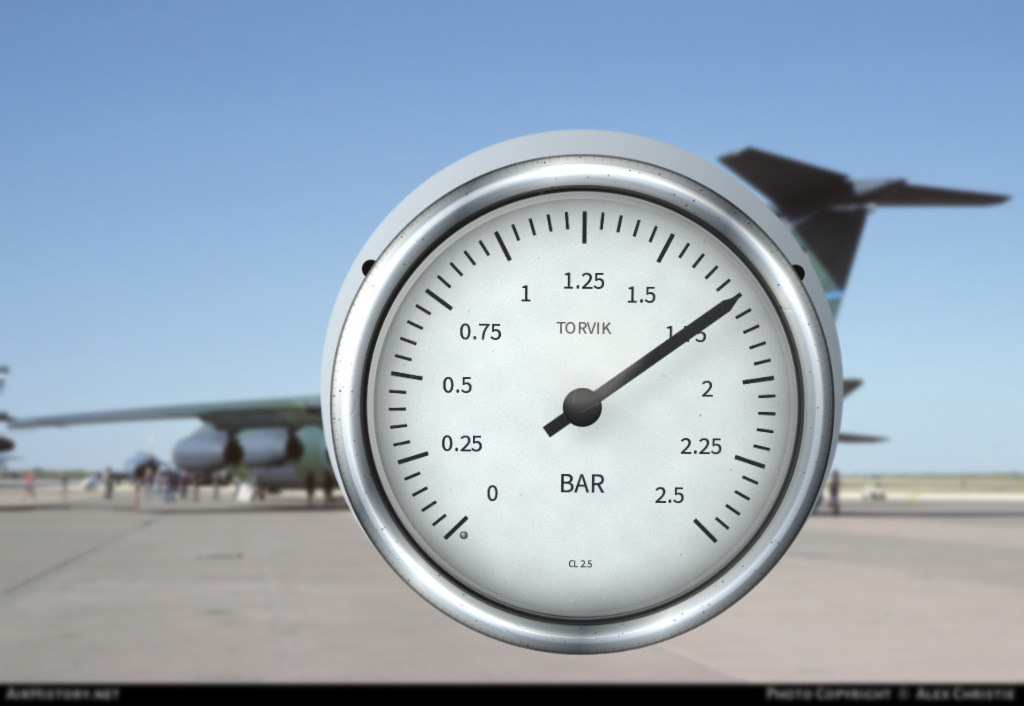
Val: 1.75 bar
